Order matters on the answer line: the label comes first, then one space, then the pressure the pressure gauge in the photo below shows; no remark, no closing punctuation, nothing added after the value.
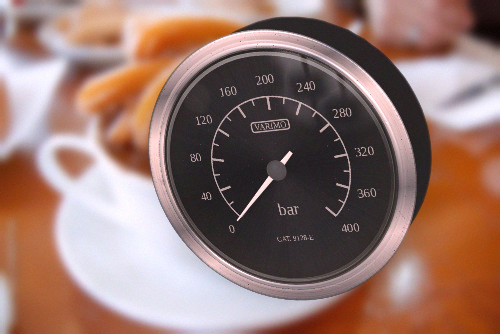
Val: 0 bar
